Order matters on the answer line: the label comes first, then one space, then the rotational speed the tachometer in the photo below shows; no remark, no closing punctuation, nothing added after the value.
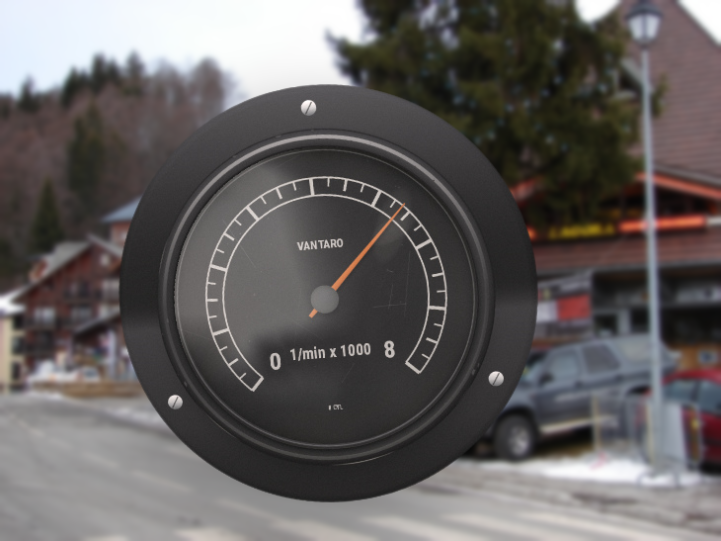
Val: 5375 rpm
